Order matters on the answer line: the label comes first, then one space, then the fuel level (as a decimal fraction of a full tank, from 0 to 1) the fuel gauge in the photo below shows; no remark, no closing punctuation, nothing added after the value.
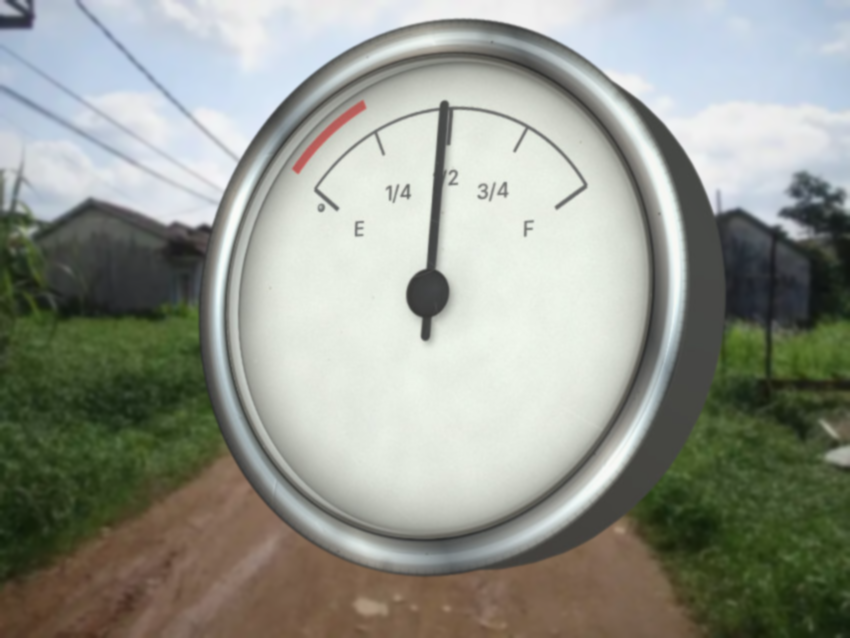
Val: 0.5
